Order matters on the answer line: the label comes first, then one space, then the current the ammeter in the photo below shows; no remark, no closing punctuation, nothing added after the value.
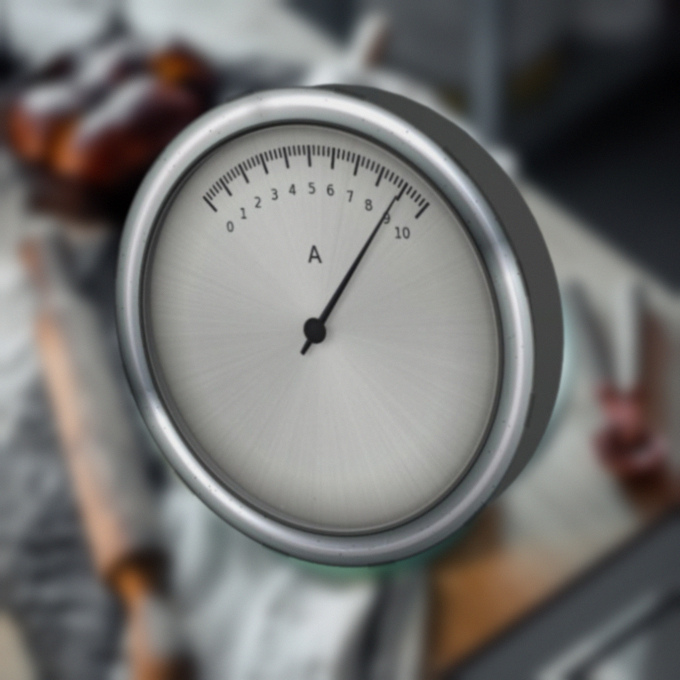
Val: 9 A
